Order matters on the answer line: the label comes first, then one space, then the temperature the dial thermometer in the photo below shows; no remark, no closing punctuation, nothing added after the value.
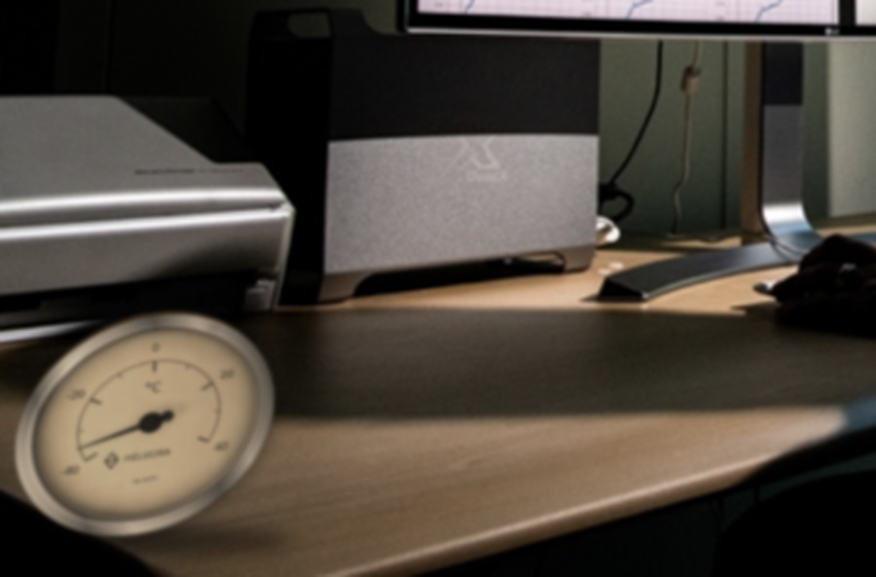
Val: -35 °C
